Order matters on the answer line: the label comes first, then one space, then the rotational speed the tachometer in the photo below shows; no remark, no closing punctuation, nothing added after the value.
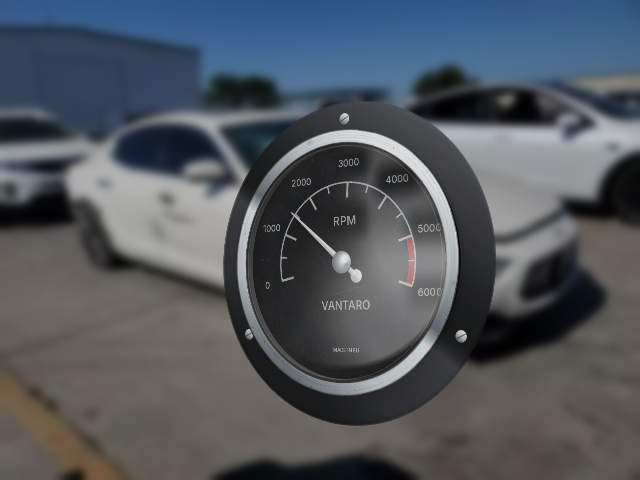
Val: 1500 rpm
